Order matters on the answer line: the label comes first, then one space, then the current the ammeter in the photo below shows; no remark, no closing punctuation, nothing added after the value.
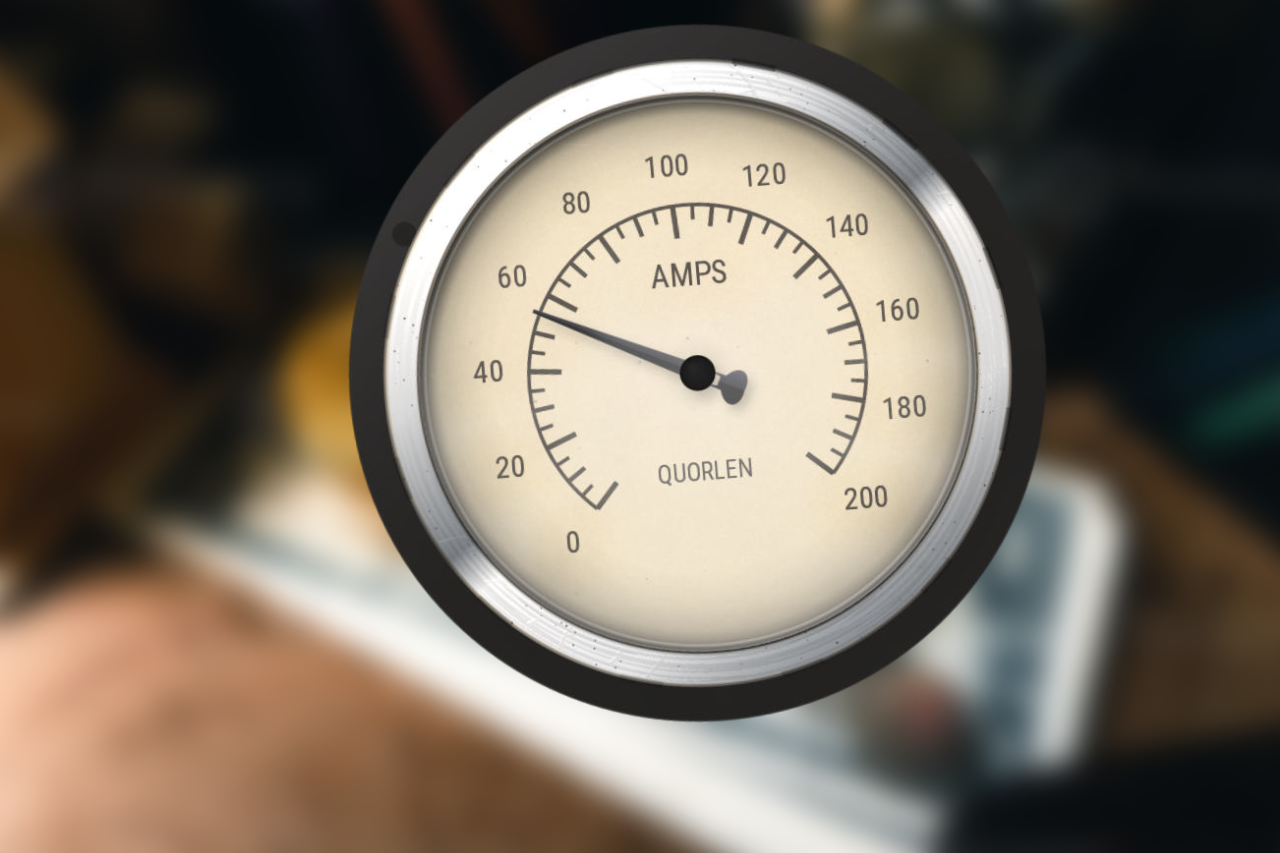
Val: 55 A
